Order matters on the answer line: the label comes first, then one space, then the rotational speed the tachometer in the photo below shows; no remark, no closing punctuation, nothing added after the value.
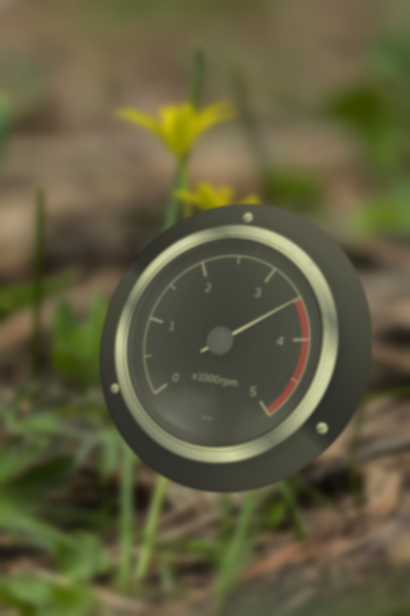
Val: 3500 rpm
